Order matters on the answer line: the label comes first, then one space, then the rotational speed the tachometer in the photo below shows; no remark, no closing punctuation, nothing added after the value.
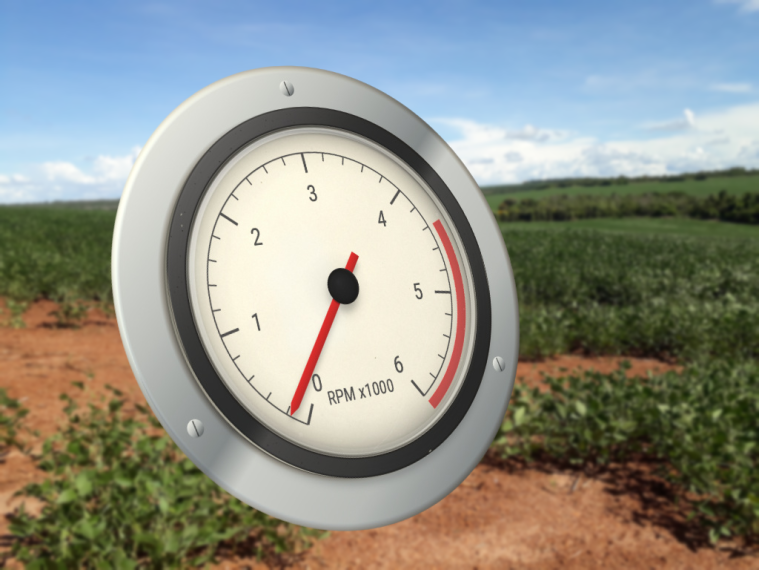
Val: 200 rpm
